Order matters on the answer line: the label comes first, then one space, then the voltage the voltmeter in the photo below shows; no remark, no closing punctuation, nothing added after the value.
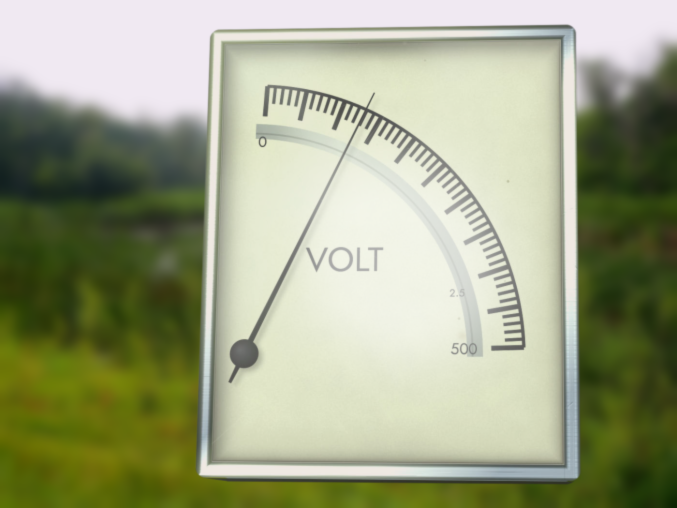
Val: 130 V
